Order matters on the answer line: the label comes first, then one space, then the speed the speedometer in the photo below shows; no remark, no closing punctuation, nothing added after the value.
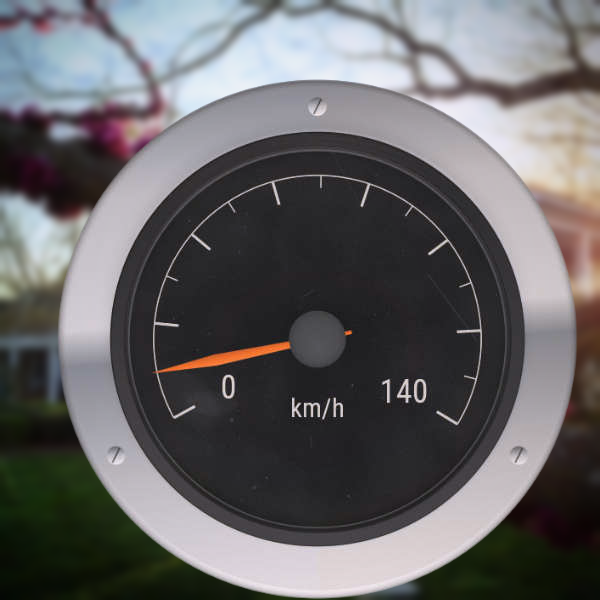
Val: 10 km/h
